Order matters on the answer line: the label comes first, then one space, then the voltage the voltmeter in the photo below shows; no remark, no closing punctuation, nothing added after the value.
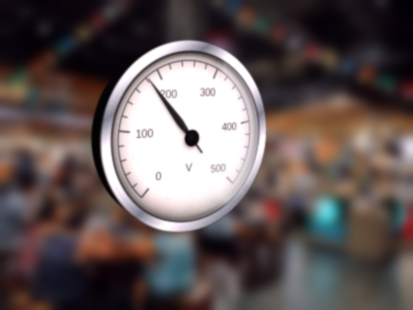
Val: 180 V
